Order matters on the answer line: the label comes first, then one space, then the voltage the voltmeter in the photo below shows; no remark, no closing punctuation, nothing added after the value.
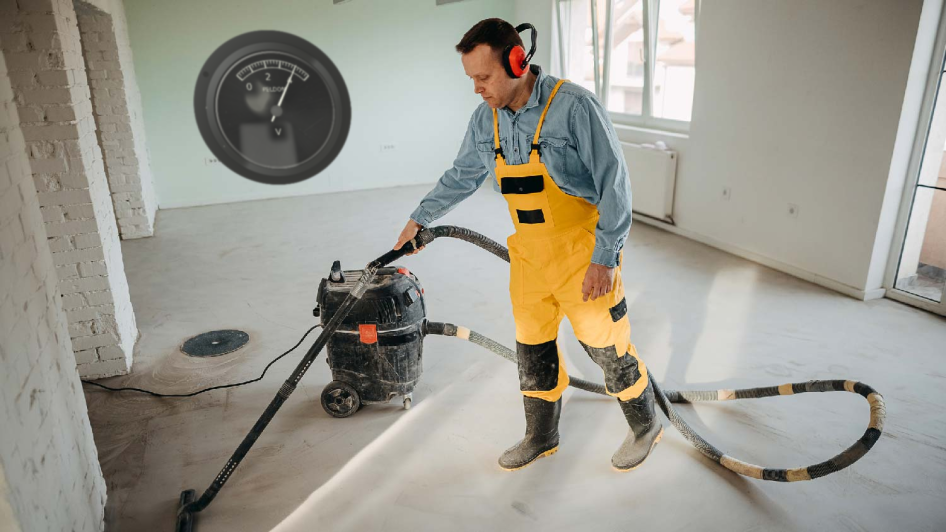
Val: 4 V
